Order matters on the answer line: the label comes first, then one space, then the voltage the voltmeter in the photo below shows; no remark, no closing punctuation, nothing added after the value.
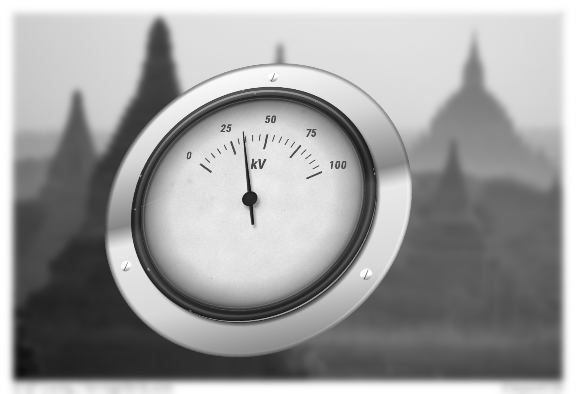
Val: 35 kV
